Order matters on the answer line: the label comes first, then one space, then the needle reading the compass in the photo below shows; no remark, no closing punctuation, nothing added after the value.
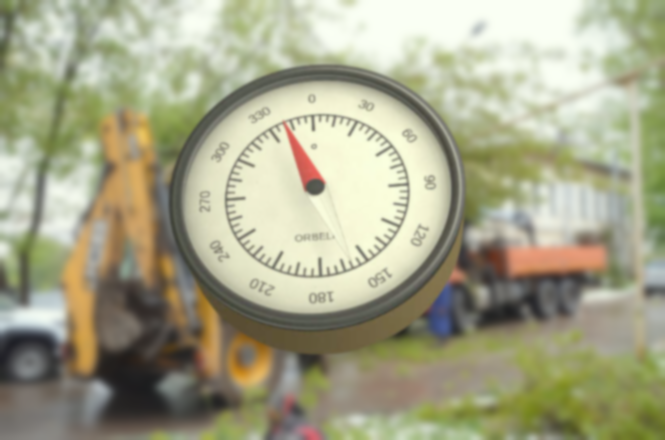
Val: 340 °
